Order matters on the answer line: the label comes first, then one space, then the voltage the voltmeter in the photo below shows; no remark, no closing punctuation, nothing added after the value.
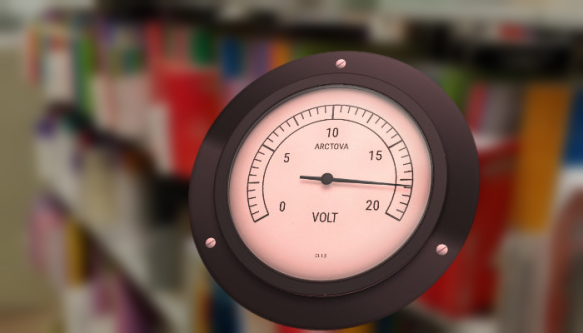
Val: 18 V
